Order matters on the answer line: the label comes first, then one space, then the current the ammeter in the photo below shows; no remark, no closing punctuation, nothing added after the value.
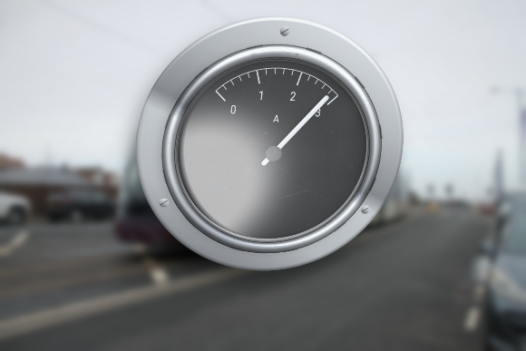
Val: 2.8 A
